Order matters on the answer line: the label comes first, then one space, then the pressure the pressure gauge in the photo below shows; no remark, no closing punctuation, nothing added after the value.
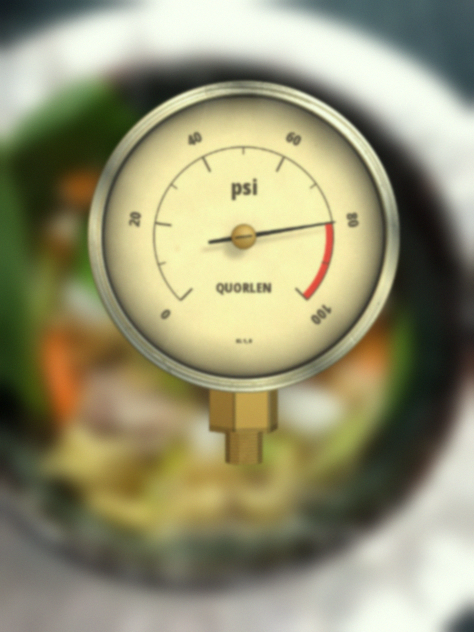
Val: 80 psi
